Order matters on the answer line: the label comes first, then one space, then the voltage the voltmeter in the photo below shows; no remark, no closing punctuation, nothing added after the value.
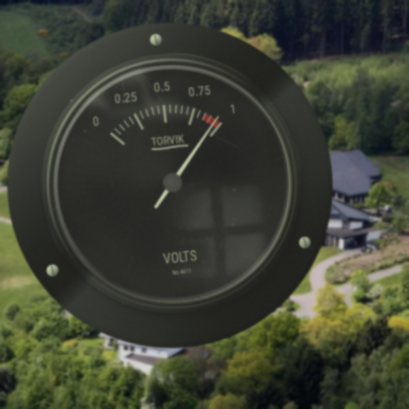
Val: 0.95 V
